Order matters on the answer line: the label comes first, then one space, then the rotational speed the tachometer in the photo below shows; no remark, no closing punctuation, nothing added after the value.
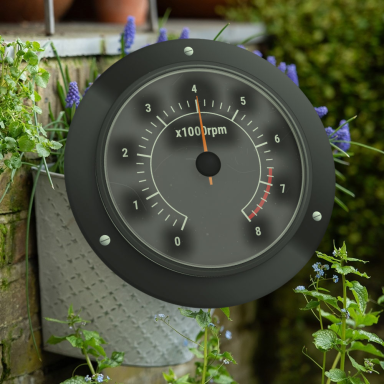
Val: 4000 rpm
